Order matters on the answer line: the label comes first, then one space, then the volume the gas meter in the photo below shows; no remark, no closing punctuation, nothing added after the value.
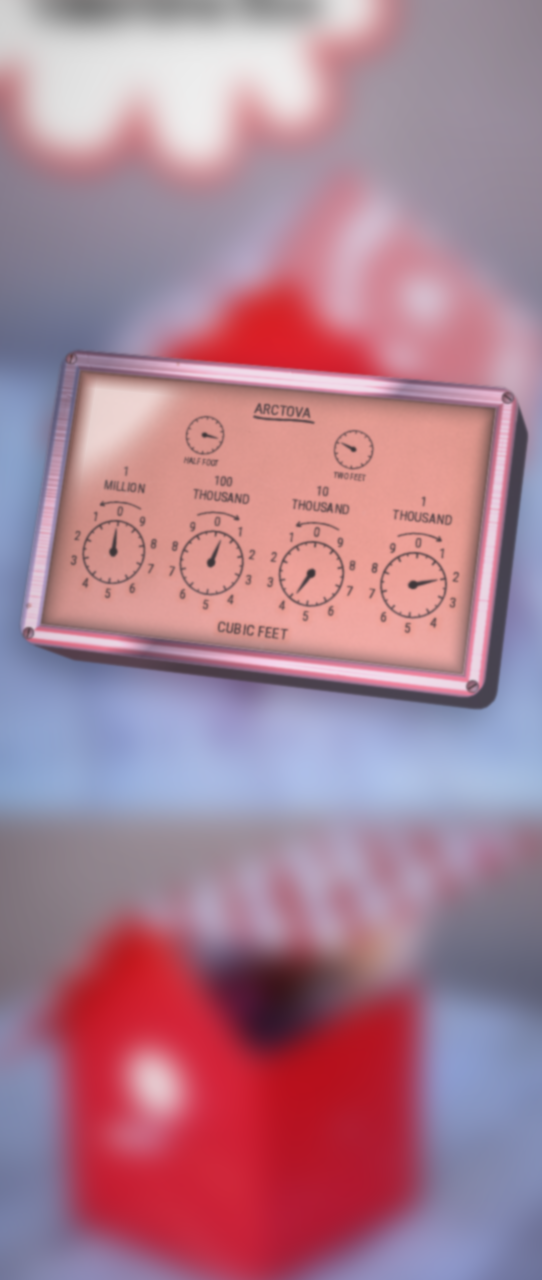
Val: 4200 ft³
